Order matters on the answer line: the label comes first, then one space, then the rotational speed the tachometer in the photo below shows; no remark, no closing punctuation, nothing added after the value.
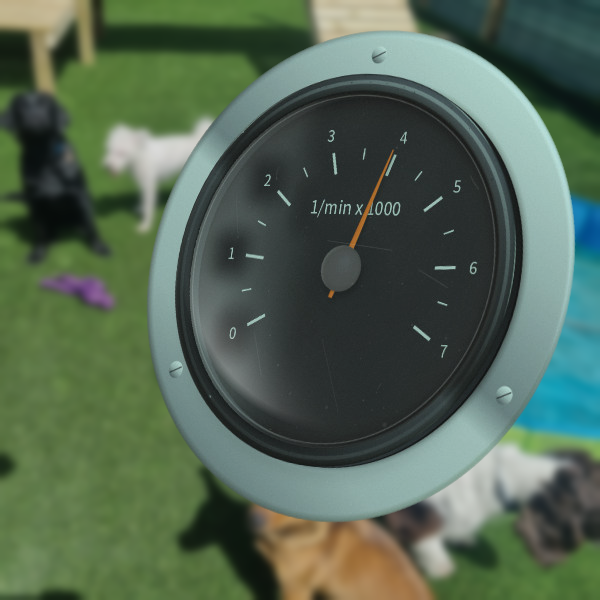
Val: 4000 rpm
